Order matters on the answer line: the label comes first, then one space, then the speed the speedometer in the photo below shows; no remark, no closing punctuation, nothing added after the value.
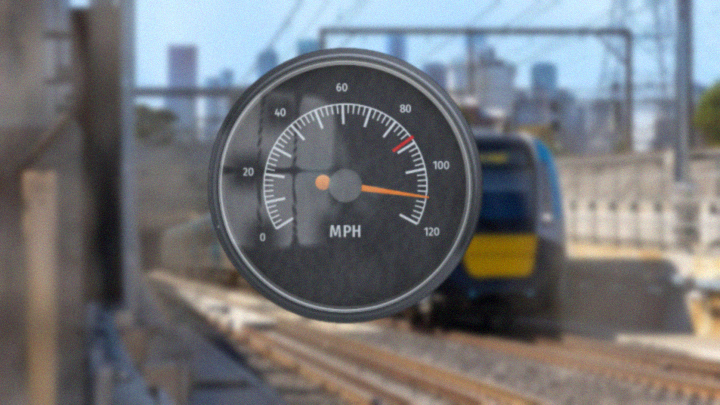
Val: 110 mph
